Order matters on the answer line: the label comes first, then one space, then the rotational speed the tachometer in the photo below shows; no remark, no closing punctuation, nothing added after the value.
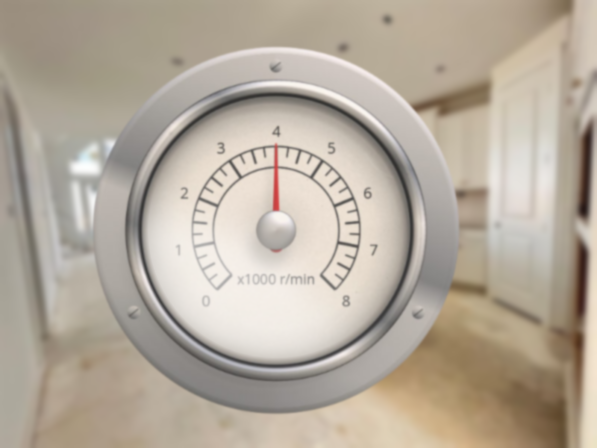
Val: 4000 rpm
